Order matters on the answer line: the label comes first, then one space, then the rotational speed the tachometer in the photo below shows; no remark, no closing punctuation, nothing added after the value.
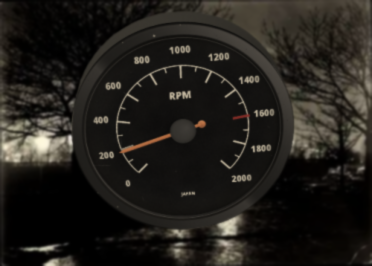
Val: 200 rpm
